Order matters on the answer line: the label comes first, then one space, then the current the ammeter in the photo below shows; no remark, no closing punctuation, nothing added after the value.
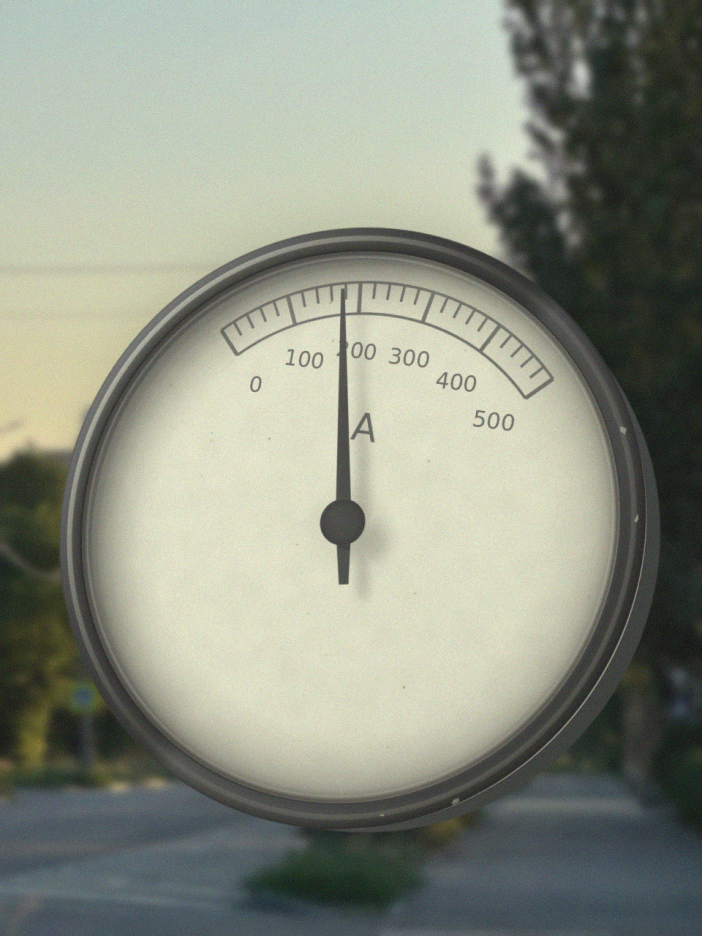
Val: 180 A
